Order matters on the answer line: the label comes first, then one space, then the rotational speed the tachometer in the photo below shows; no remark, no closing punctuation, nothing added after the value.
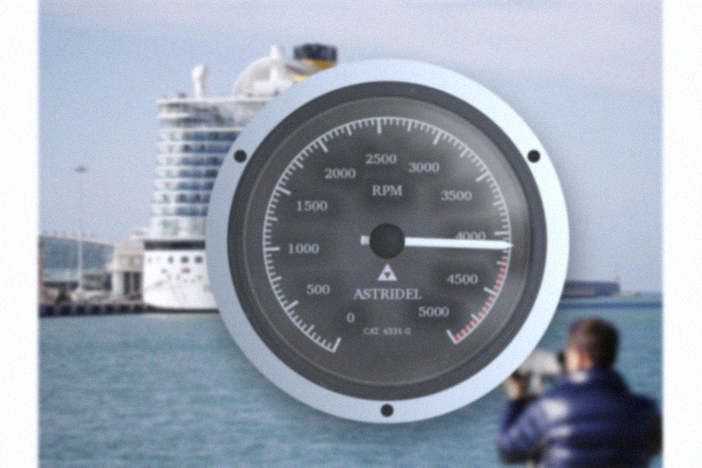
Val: 4100 rpm
